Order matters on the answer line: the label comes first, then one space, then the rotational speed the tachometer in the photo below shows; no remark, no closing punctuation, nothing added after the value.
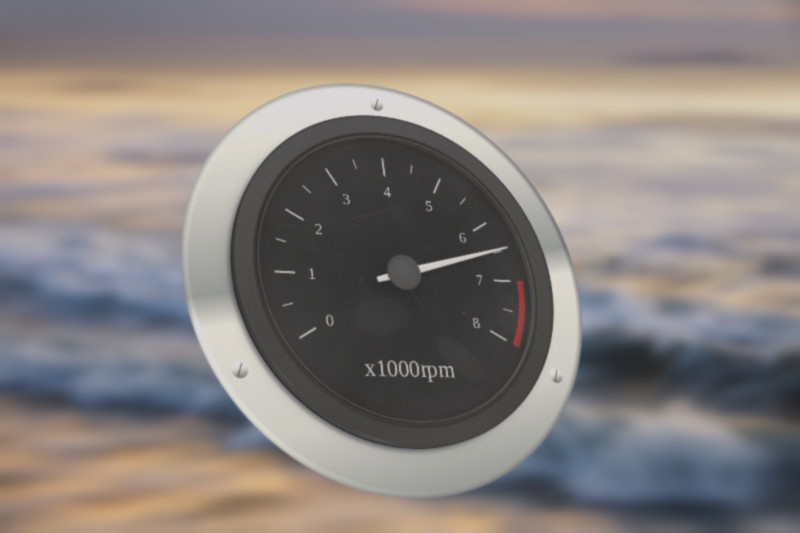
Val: 6500 rpm
